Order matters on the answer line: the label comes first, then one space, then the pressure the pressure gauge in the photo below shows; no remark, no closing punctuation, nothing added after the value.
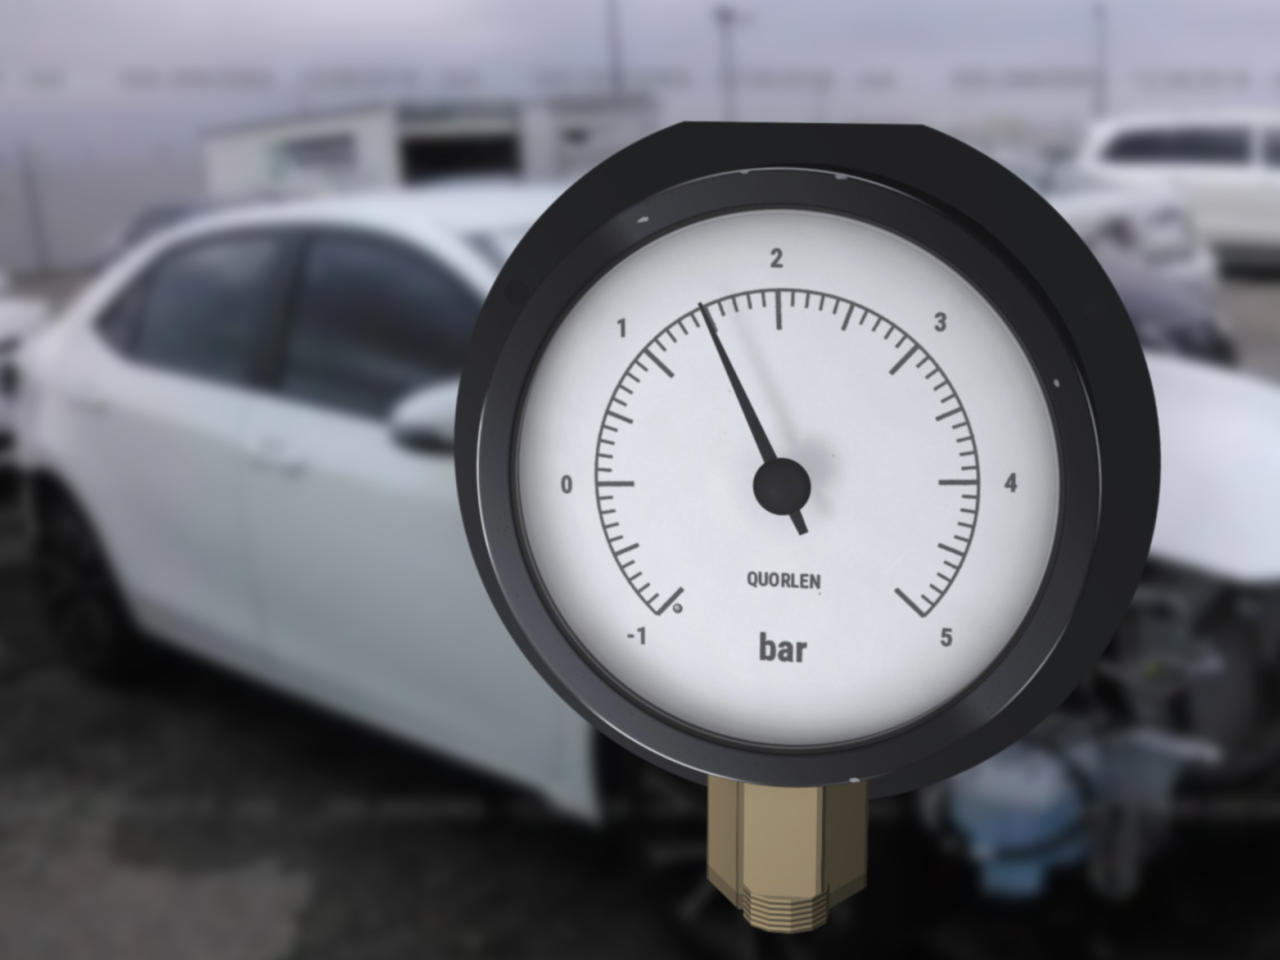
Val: 1.5 bar
